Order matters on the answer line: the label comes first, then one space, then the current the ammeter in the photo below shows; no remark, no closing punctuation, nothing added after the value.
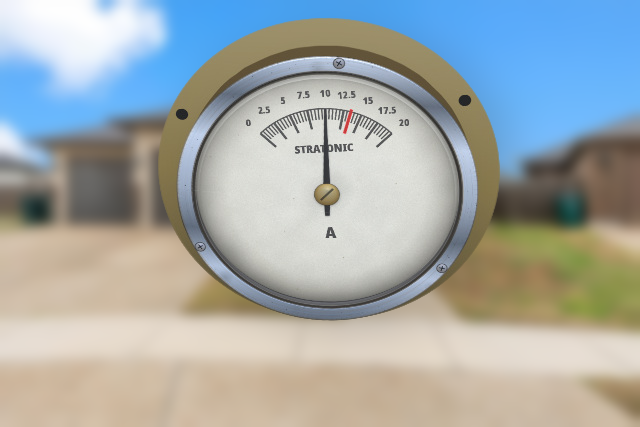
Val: 10 A
